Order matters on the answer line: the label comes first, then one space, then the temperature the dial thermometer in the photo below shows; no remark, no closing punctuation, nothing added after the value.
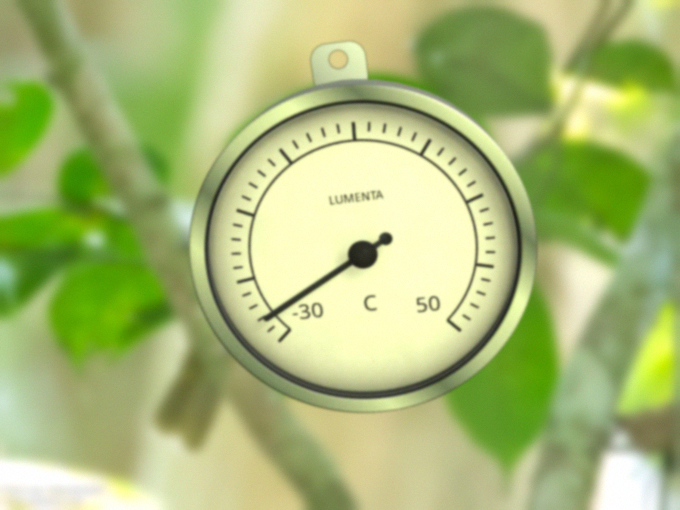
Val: -26 °C
